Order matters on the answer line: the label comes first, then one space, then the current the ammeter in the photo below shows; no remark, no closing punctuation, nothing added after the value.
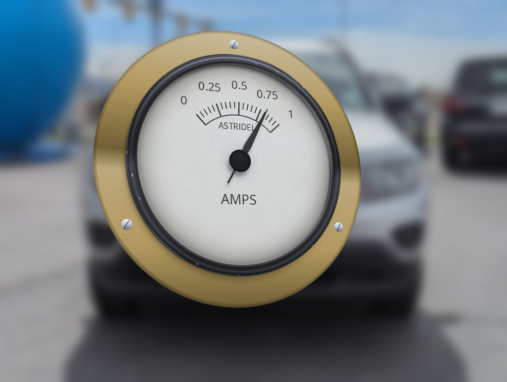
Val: 0.8 A
